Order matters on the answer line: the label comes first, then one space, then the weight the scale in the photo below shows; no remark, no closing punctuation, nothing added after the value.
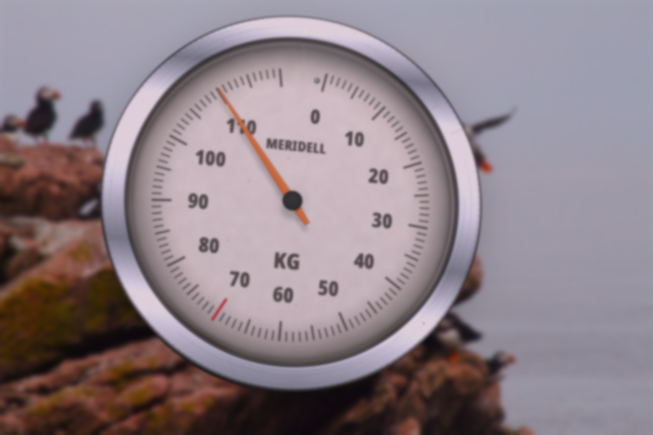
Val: 110 kg
